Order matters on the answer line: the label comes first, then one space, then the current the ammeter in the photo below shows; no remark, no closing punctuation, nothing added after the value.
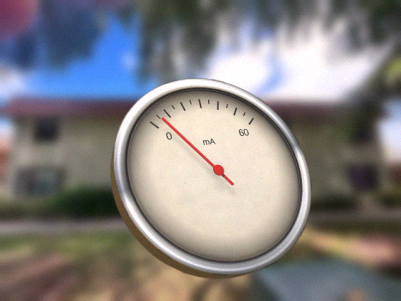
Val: 5 mA
